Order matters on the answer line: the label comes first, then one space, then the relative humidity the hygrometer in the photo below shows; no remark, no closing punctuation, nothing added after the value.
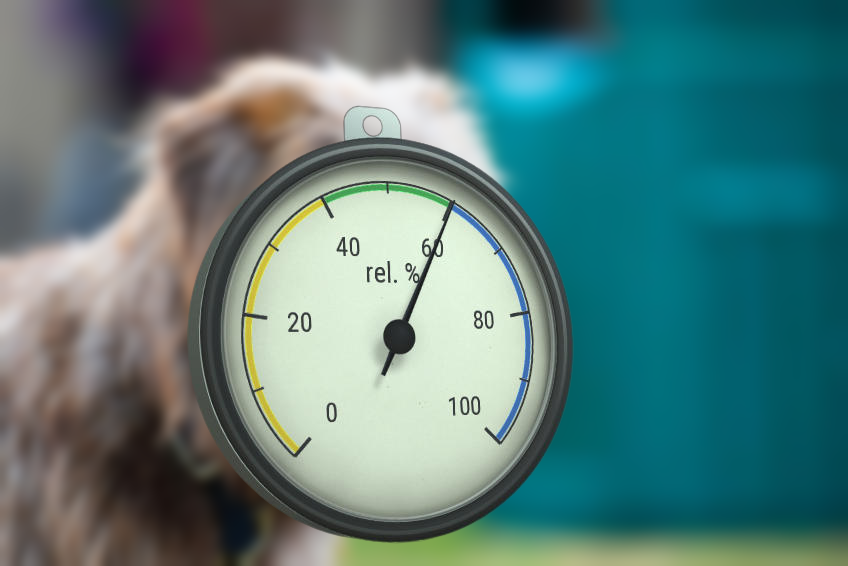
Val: 60 %
